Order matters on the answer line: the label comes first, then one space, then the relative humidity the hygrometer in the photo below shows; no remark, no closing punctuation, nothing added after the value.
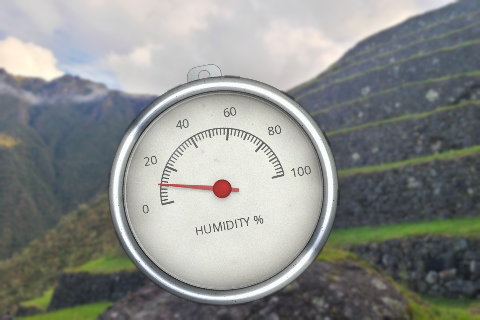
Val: 10 %
